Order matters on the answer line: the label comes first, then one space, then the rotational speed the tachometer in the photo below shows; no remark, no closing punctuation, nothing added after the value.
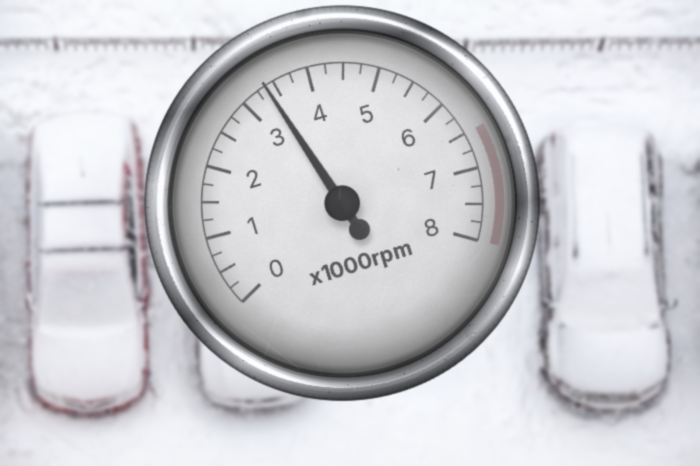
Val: 3375 rpm
